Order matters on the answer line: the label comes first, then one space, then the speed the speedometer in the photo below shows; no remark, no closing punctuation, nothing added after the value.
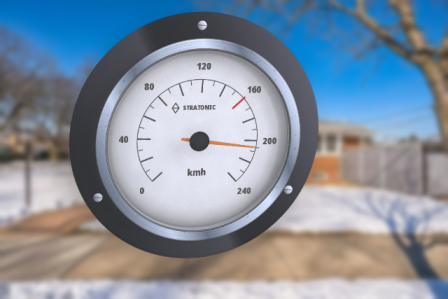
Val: 205 km/h
